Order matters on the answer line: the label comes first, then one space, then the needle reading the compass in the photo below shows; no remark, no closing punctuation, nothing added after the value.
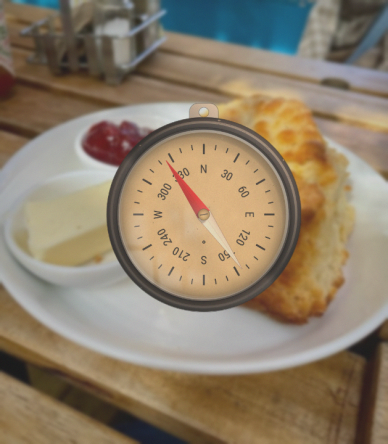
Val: 325 °
